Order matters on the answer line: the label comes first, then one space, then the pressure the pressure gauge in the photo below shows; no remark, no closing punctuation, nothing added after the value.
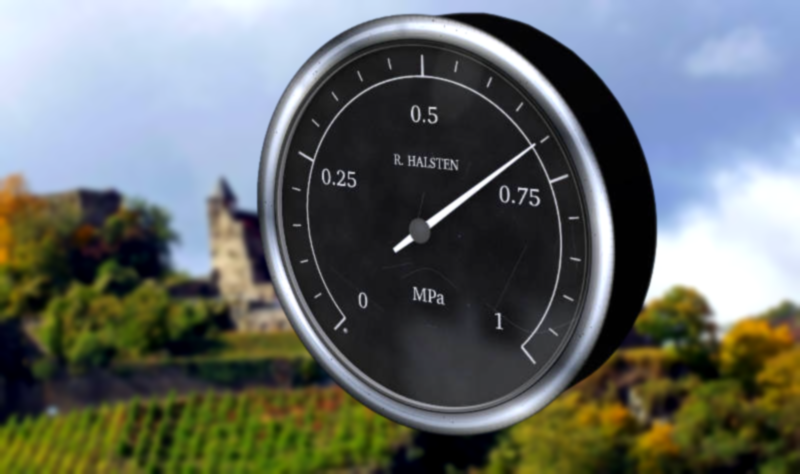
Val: 0.7 MPa
